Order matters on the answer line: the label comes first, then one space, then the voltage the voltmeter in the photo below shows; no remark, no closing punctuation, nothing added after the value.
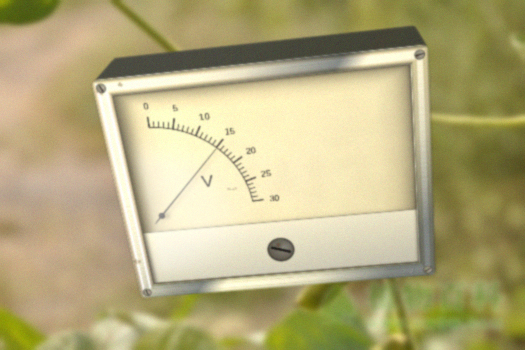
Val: 15 V
